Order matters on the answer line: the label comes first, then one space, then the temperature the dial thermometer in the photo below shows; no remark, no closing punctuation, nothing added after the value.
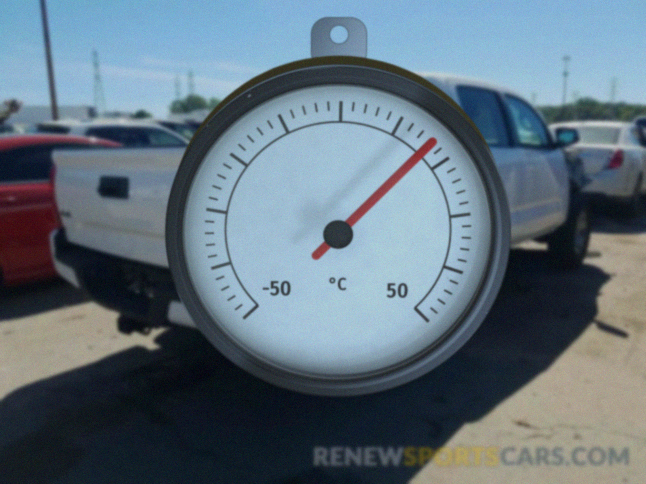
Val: 16 °C
